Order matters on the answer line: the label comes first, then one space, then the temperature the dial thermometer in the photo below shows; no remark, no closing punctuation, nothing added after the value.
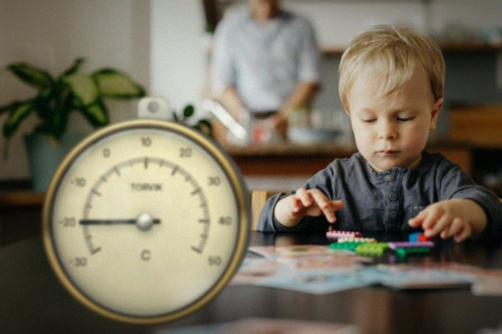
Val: -20 °C
